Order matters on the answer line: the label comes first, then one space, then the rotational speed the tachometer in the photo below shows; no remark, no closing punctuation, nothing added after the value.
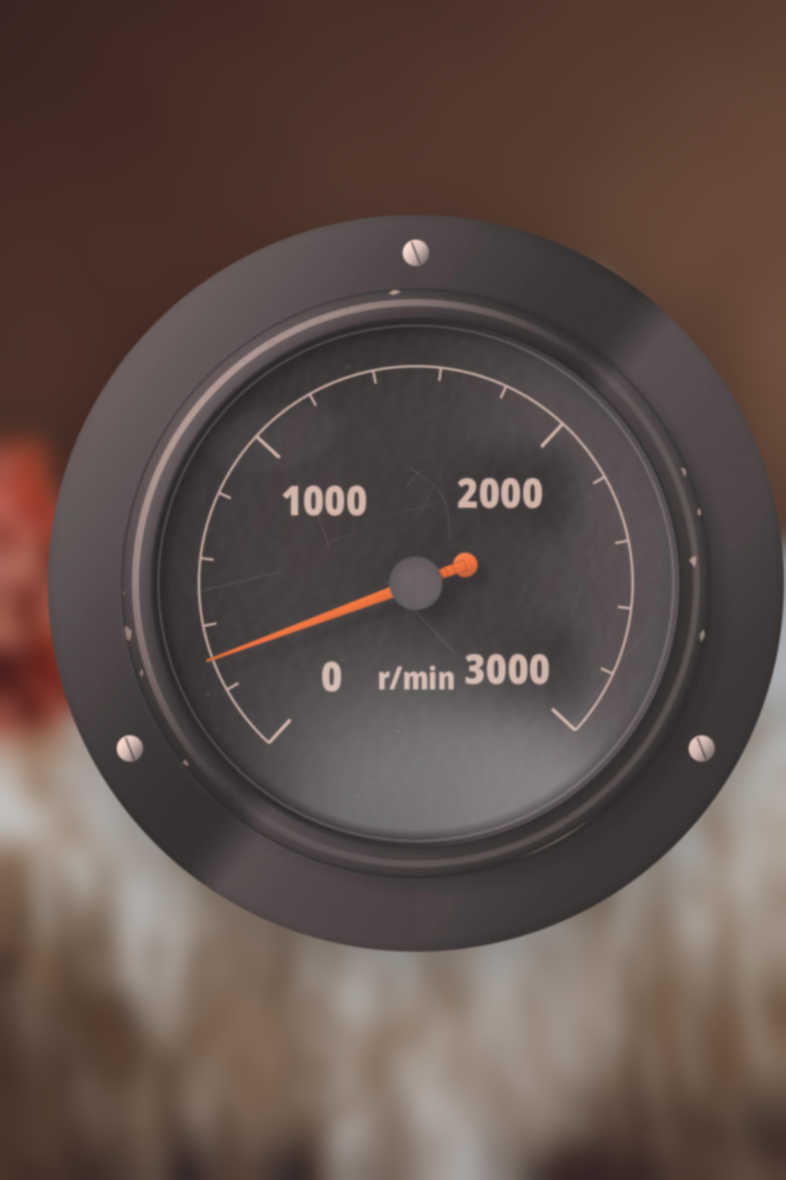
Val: 300 rpm
